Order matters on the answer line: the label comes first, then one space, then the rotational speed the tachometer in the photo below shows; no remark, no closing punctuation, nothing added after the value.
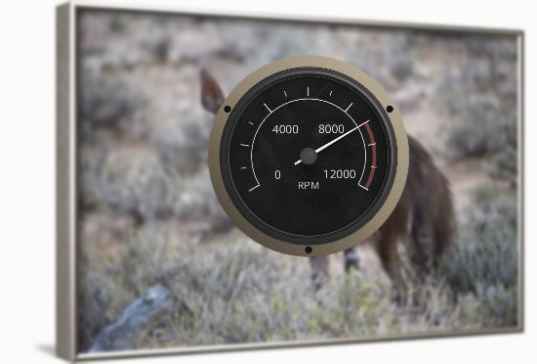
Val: 9000 rpm
